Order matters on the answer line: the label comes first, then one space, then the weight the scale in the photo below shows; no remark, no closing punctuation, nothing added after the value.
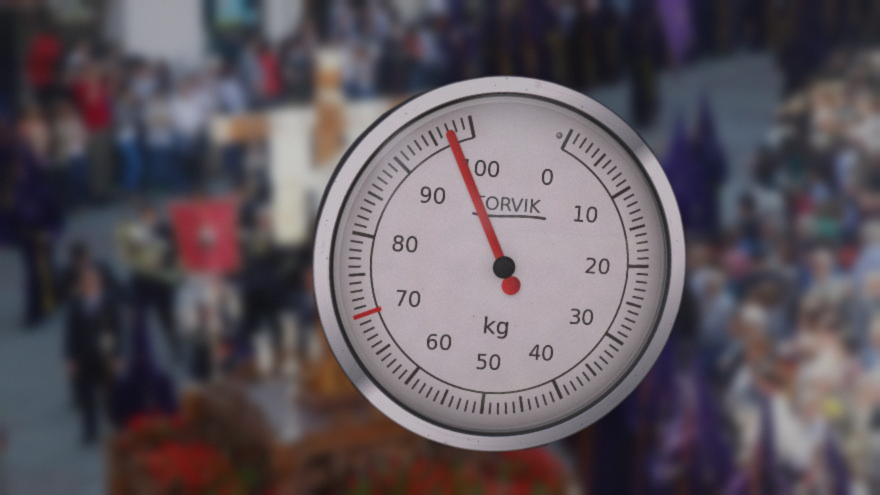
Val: 97 kg
